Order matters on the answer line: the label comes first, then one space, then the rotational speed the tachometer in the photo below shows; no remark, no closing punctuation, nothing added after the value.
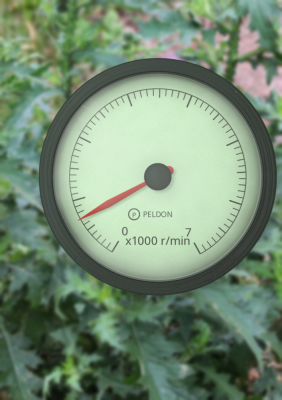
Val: 700 rpm
